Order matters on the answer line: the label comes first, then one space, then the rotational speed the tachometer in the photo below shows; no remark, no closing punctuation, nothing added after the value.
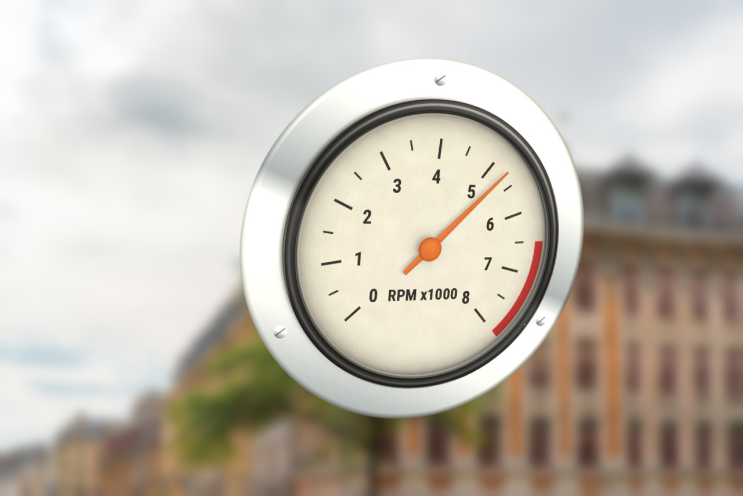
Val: 5250 rpm
